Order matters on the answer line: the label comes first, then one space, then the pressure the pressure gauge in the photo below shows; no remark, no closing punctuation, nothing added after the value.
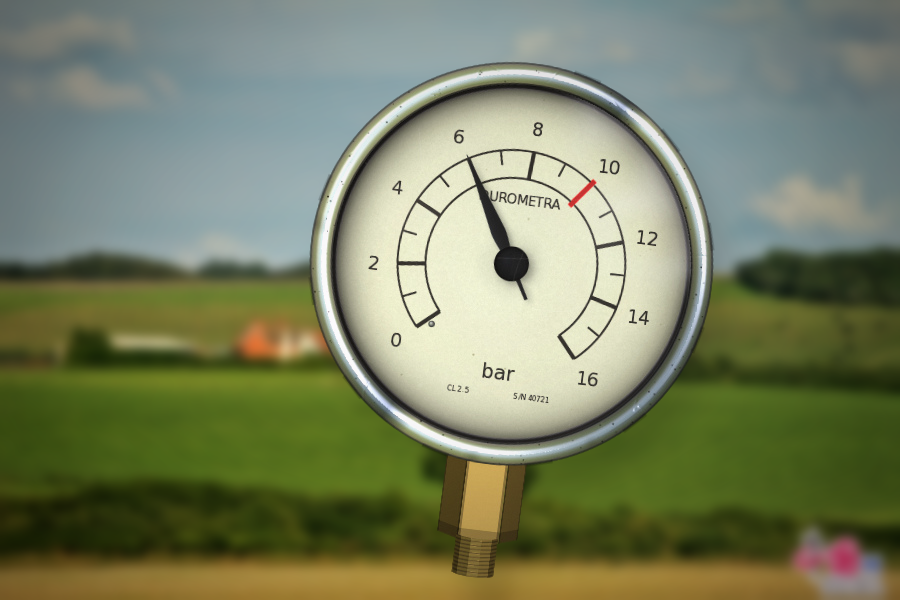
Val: 6 bar
